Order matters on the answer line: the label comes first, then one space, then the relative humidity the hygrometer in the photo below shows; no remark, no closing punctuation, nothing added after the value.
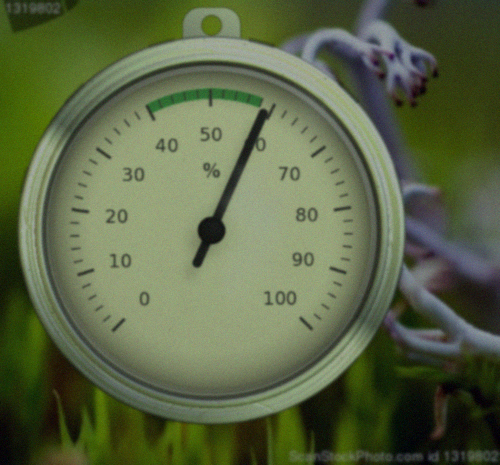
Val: 59 %
